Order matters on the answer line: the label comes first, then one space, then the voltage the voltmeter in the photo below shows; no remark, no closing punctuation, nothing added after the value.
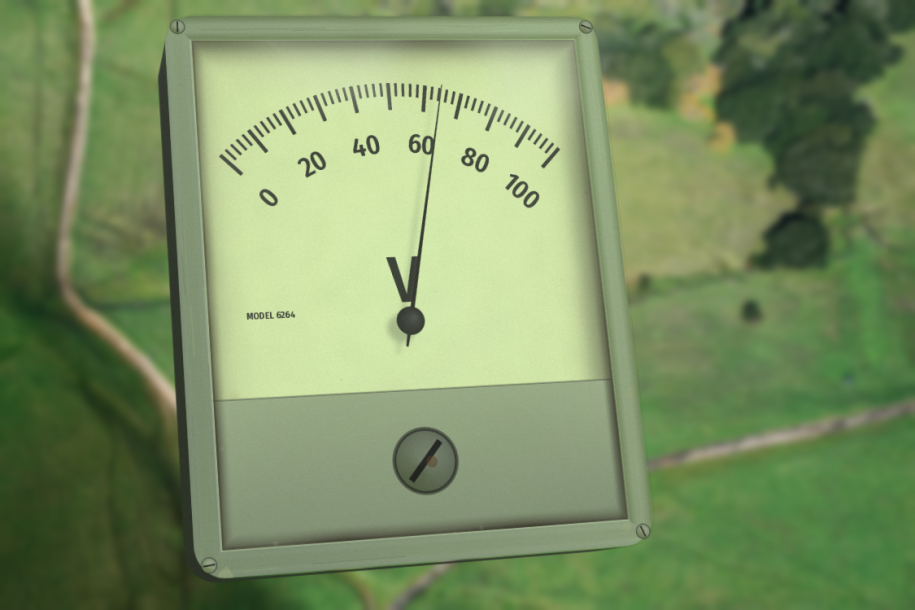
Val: 64 V
